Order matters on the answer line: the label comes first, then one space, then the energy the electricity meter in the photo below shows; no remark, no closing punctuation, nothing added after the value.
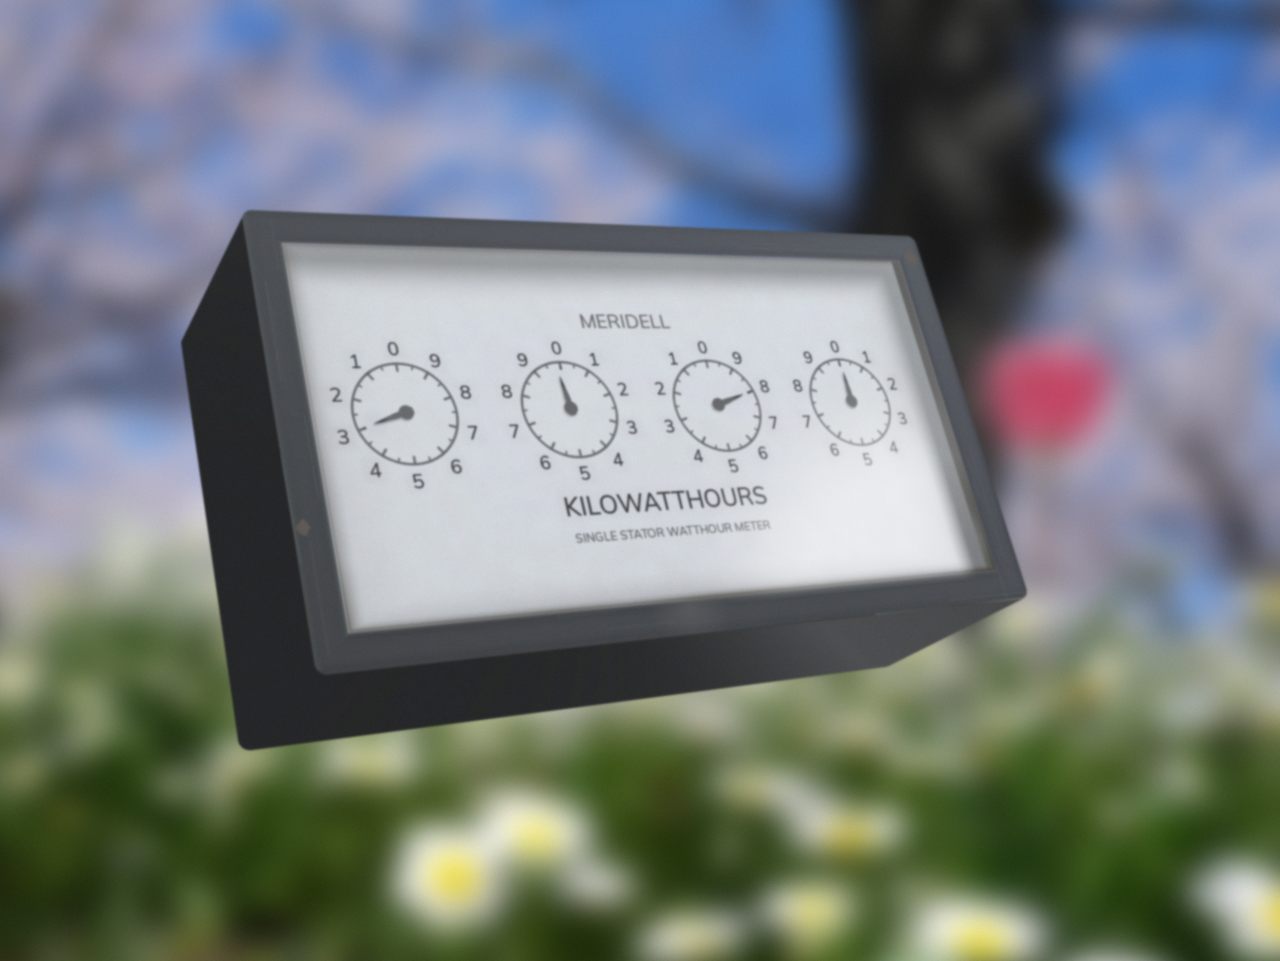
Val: 2980 kWh
